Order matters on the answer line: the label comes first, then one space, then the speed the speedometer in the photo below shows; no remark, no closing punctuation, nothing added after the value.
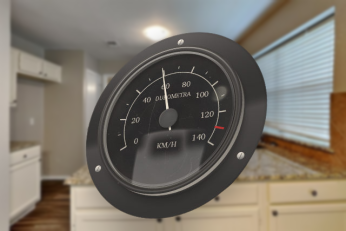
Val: 60 km/h
